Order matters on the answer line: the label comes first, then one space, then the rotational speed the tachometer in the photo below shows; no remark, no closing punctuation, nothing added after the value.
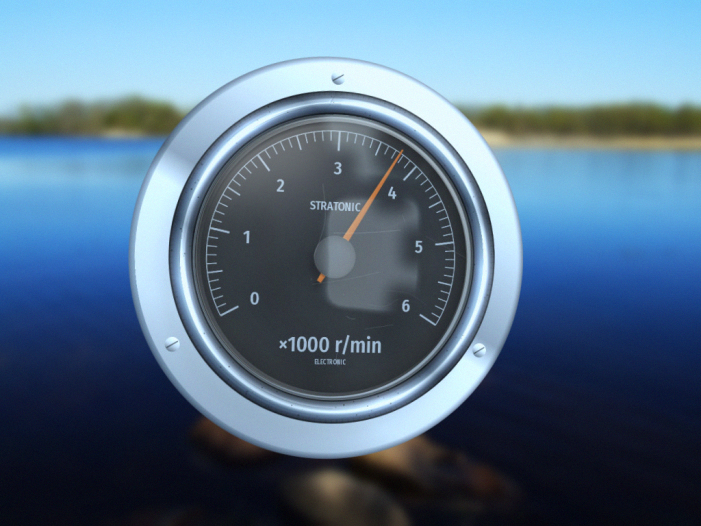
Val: 3750 rpm
